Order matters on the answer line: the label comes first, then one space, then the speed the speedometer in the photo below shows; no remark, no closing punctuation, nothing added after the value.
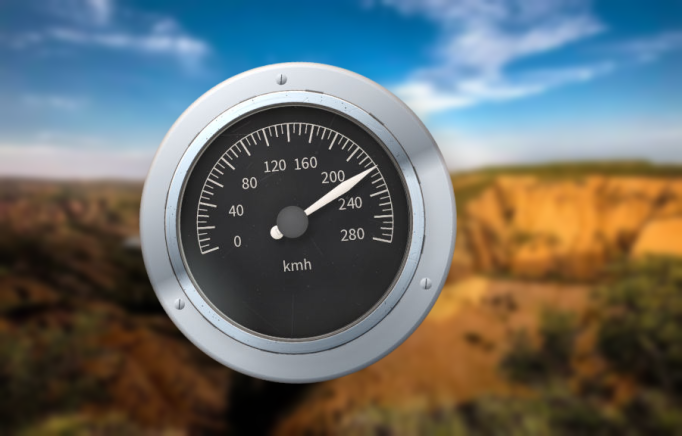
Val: 220 km/h
